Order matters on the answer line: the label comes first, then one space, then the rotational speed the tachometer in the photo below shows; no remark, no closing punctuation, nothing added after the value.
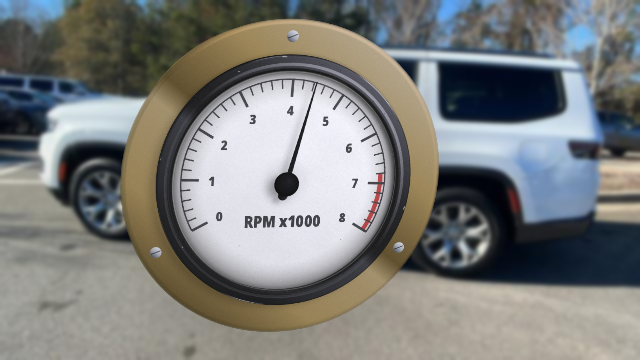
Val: 4400 rpm
